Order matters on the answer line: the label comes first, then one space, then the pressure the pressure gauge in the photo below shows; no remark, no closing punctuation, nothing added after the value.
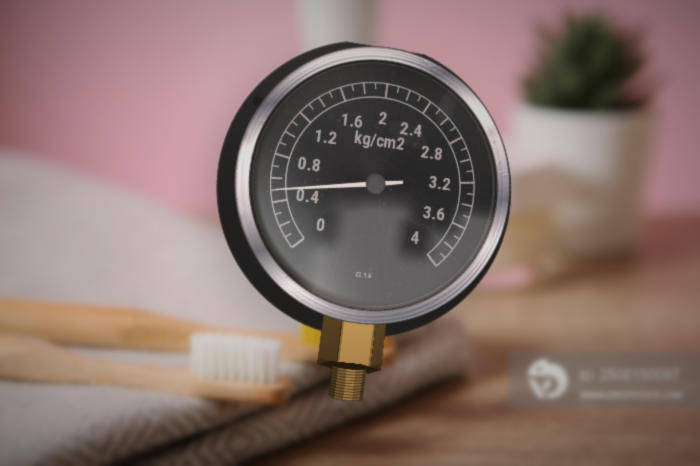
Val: 0.5 kg/cm²
